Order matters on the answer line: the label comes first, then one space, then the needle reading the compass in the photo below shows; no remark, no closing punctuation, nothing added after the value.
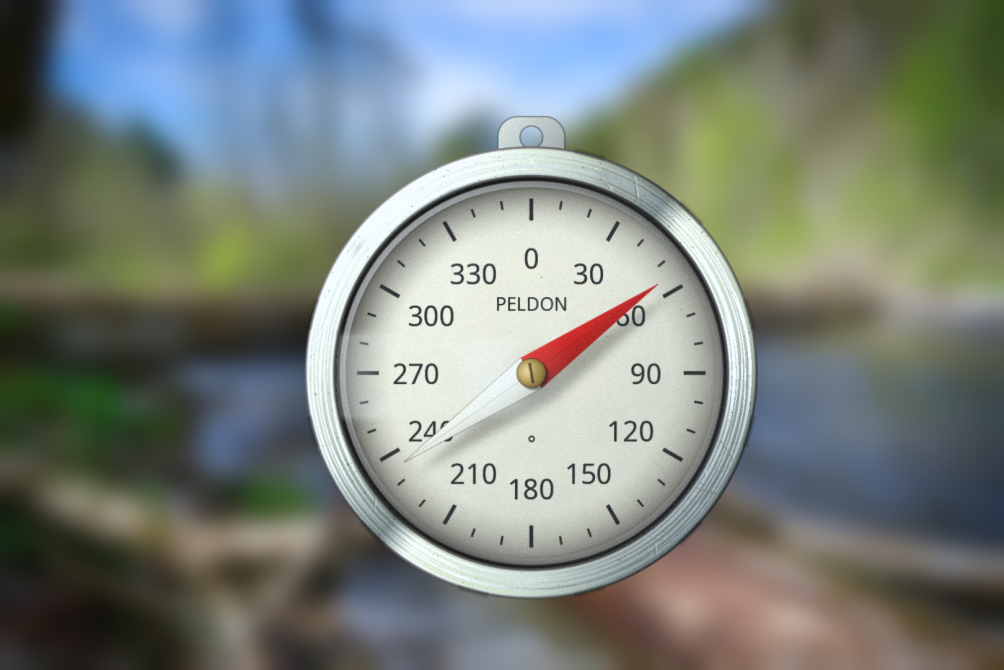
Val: 55 °
